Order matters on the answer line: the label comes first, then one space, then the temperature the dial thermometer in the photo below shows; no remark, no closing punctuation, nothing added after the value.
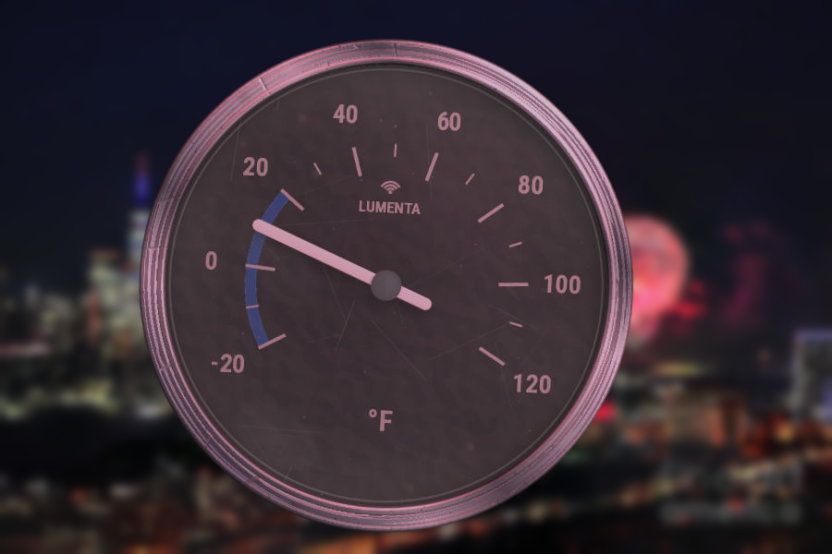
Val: 10 °F
